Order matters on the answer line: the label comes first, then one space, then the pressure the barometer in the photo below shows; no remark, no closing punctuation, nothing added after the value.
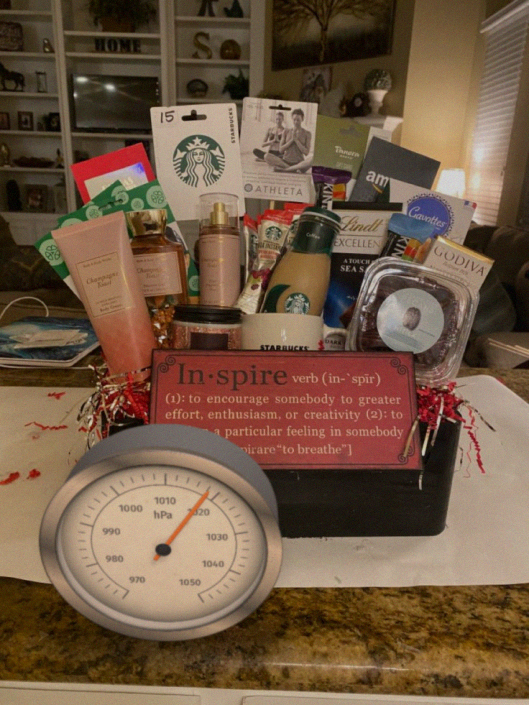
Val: 1018 hPa
